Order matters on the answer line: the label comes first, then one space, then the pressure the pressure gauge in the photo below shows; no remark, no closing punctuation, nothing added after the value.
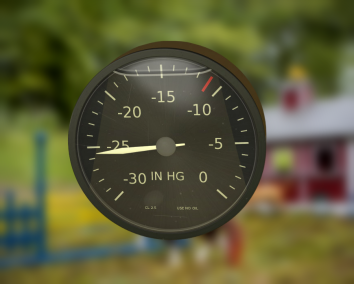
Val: -25.5 inHg
